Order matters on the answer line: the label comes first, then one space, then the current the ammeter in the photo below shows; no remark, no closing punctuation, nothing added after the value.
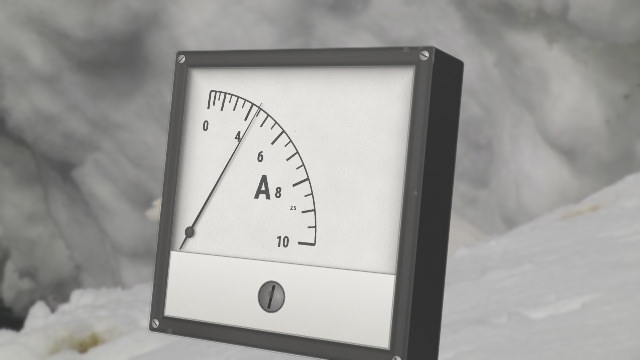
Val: 4.5 A
